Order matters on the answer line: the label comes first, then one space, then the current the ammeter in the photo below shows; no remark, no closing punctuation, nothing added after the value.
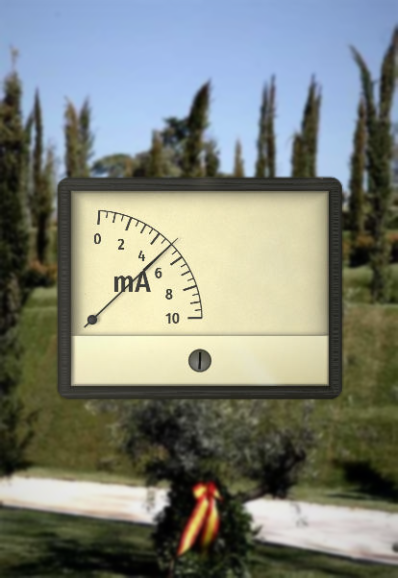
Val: 5 mA
